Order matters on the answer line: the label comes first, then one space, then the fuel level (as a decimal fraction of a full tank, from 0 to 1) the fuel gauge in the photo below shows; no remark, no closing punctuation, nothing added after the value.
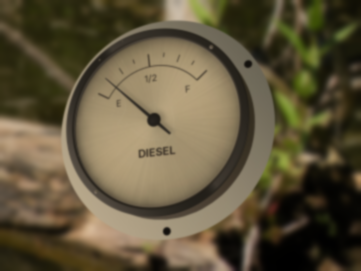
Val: 0.125
